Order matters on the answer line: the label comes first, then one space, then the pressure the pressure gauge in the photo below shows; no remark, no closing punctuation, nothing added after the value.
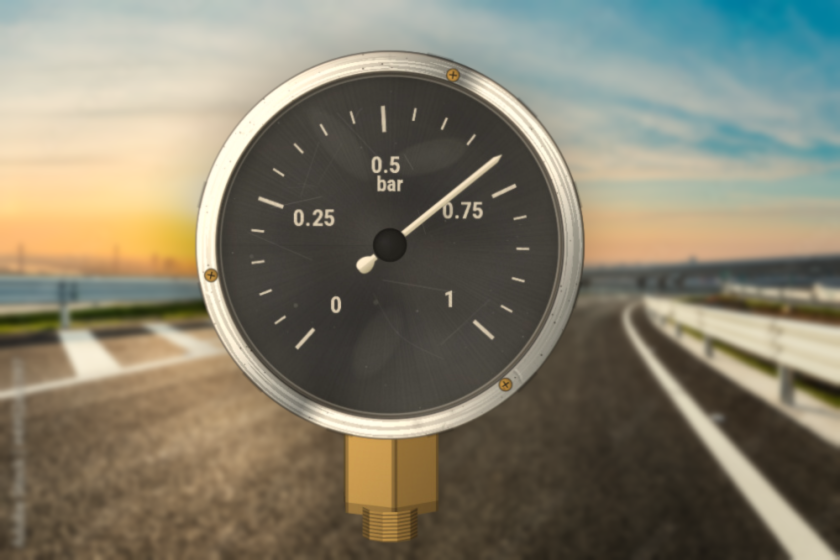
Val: 0.7 bar
